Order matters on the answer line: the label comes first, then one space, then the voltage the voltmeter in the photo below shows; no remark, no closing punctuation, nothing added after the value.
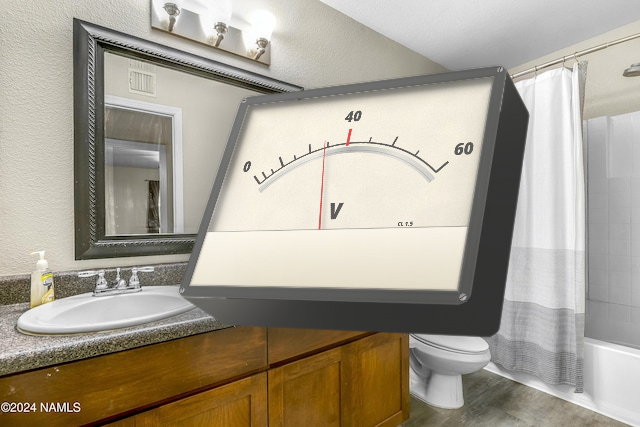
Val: 35 V
